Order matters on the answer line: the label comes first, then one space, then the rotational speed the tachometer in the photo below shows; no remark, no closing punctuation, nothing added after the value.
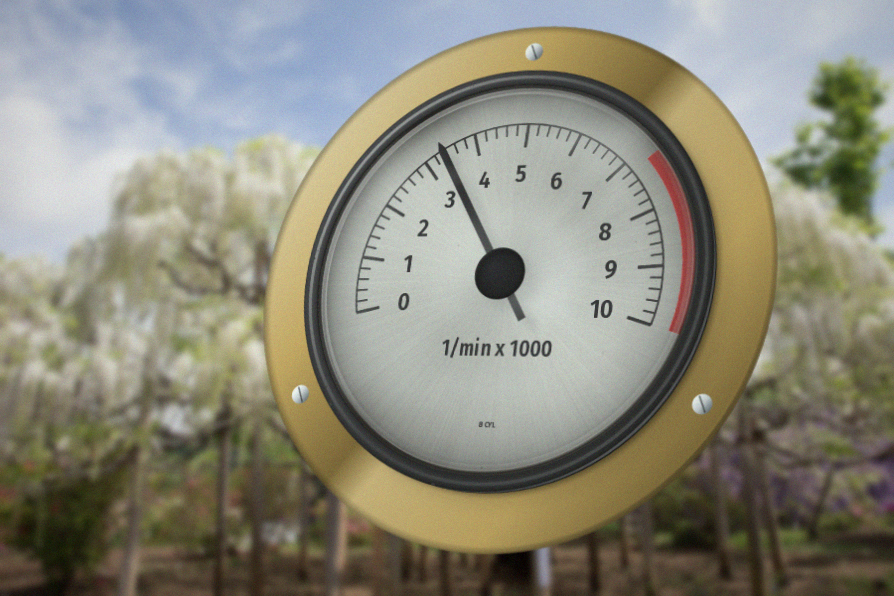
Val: 3400 rpm
